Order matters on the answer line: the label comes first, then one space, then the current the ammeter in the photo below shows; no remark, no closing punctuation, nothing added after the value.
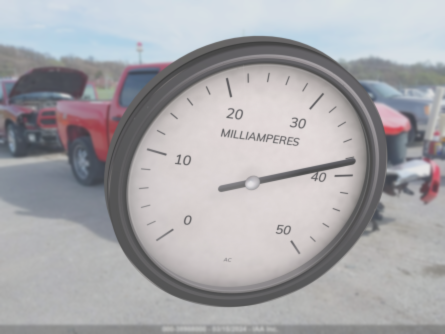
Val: 38 mA
